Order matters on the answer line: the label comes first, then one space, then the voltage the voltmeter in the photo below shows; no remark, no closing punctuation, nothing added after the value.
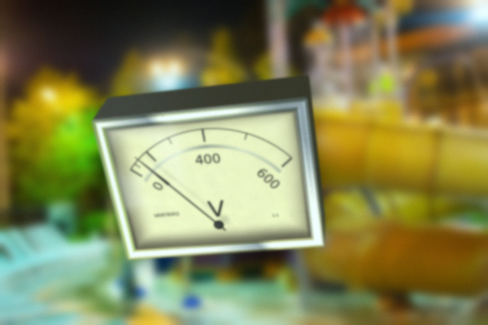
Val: 150 V
